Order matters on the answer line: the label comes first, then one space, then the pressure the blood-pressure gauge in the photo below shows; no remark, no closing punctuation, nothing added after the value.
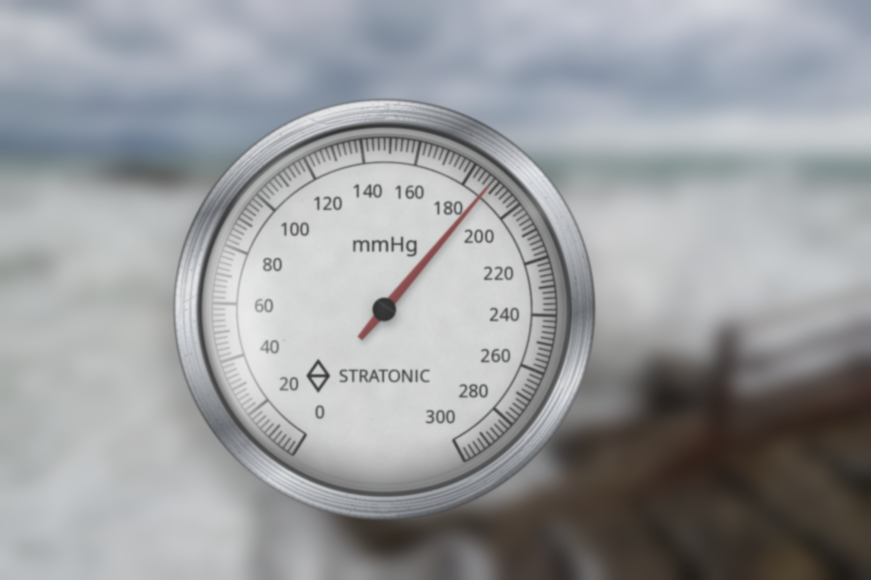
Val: 188 mmHg
